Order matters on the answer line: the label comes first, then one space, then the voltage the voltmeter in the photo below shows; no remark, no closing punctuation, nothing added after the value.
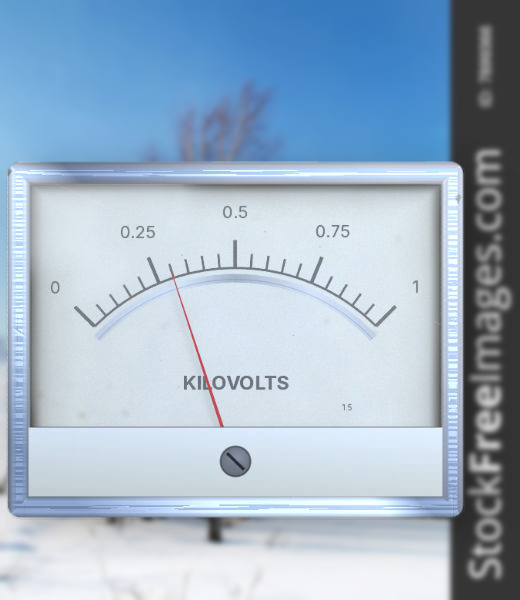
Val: 0.3 kV
